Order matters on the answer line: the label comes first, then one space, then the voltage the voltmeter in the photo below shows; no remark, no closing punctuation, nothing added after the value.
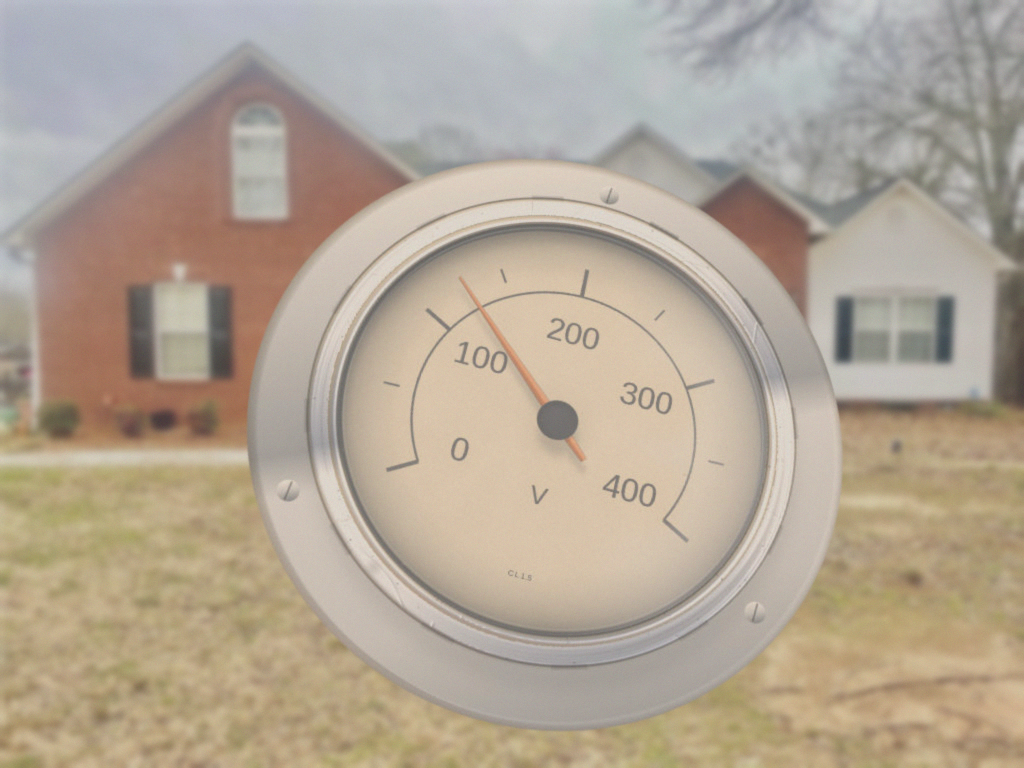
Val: 125 V
